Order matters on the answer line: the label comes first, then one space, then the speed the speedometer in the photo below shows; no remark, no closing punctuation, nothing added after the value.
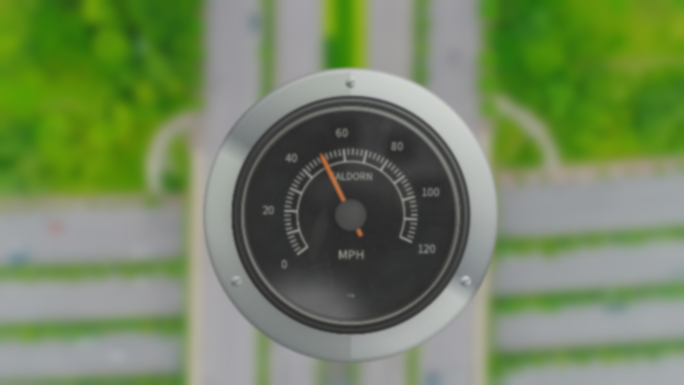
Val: 50 mph
